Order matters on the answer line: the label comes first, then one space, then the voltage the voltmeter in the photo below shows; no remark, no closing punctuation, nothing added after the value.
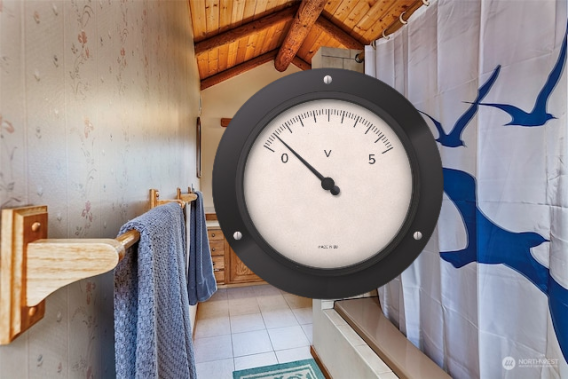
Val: 0.5 V
